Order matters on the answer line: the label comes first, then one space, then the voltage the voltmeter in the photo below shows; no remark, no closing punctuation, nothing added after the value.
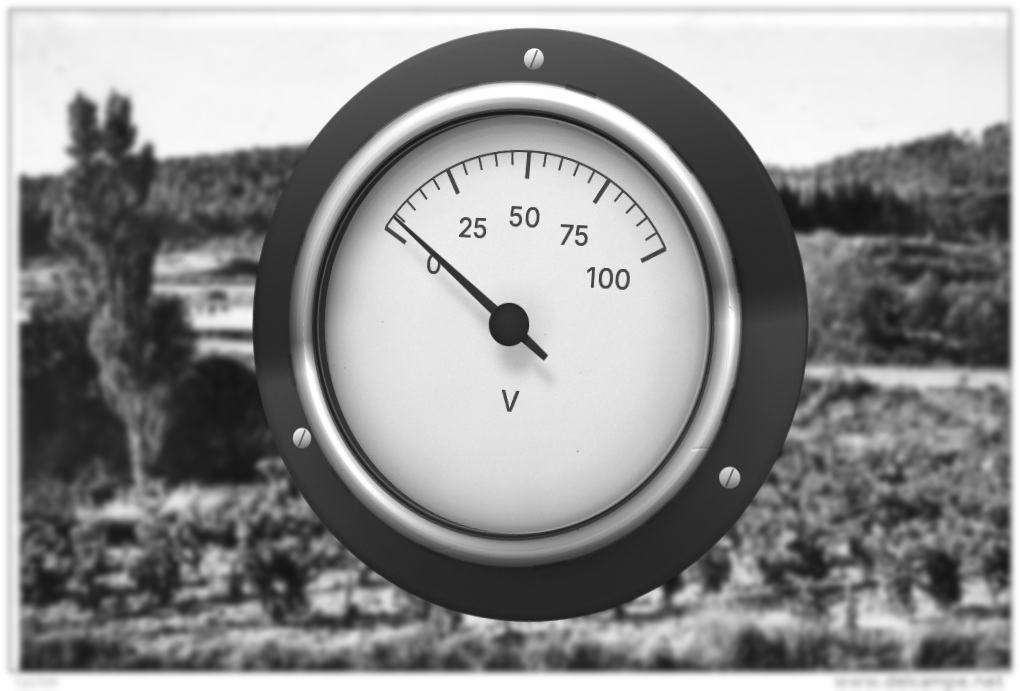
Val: 5 V
